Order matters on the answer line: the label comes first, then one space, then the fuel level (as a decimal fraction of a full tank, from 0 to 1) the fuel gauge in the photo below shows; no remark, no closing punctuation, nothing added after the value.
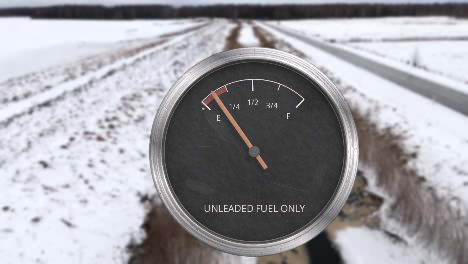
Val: 0.125
